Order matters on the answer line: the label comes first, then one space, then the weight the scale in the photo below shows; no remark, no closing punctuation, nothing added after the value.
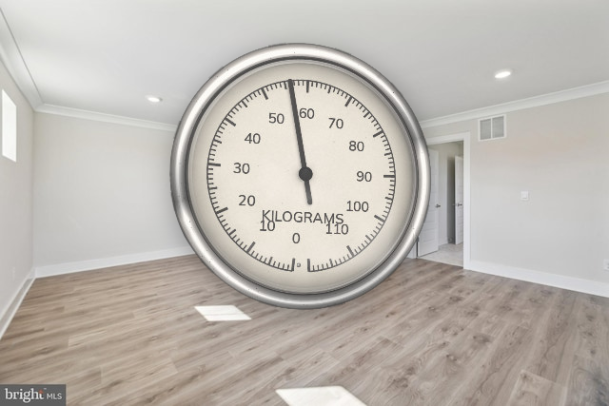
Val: 56 kg
